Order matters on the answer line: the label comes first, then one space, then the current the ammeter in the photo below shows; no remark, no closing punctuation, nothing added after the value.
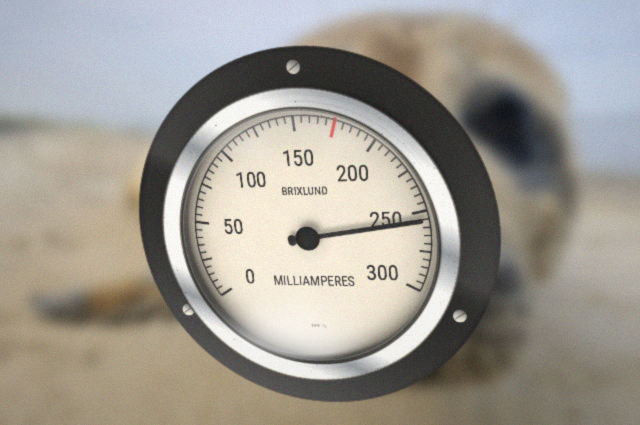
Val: 255 mA
